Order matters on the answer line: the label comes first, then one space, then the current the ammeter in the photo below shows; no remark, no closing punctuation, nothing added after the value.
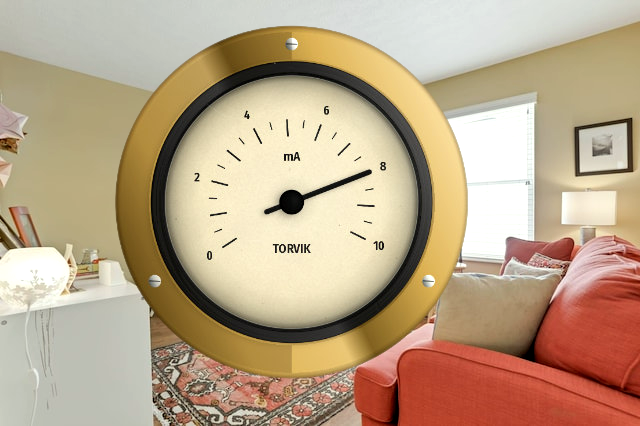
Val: 8 mA
